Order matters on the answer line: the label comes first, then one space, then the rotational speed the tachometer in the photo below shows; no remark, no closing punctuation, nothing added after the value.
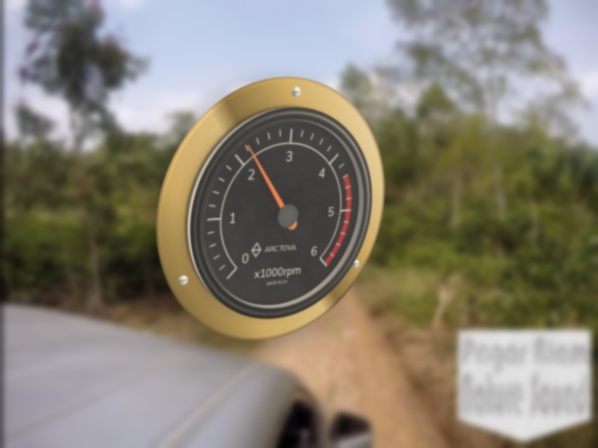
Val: 2200 rpm
